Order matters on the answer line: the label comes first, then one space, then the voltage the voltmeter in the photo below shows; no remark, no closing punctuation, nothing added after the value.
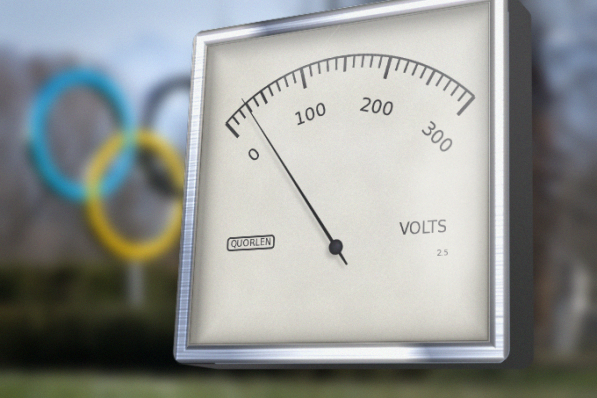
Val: 30 V
